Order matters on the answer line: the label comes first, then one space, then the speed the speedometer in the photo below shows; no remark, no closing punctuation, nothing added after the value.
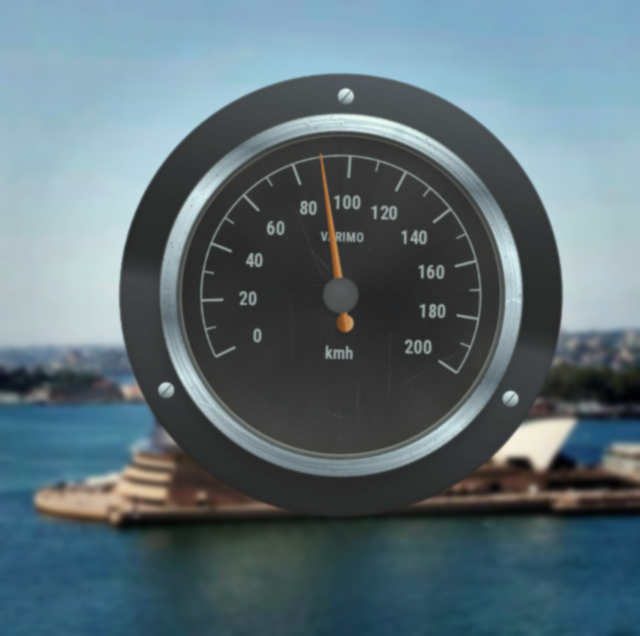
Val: 90 km/h
